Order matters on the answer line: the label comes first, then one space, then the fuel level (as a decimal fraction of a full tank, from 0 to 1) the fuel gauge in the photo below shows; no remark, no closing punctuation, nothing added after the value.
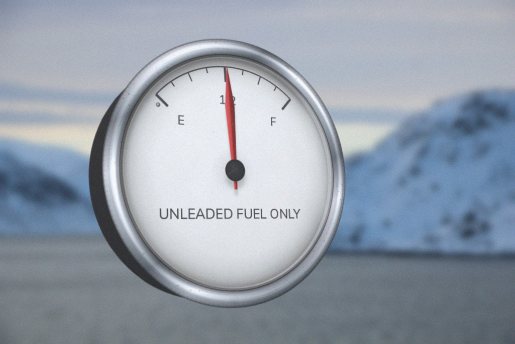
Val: 0.5
